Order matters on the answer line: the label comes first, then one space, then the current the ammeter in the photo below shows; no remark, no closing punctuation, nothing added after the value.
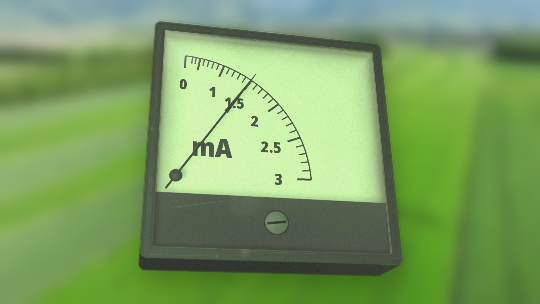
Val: 1.5 mA
